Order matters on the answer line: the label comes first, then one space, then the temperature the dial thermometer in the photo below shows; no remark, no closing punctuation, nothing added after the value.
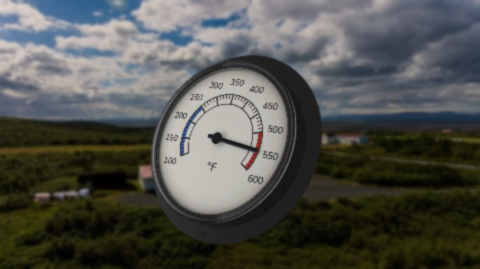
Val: 550 °F
